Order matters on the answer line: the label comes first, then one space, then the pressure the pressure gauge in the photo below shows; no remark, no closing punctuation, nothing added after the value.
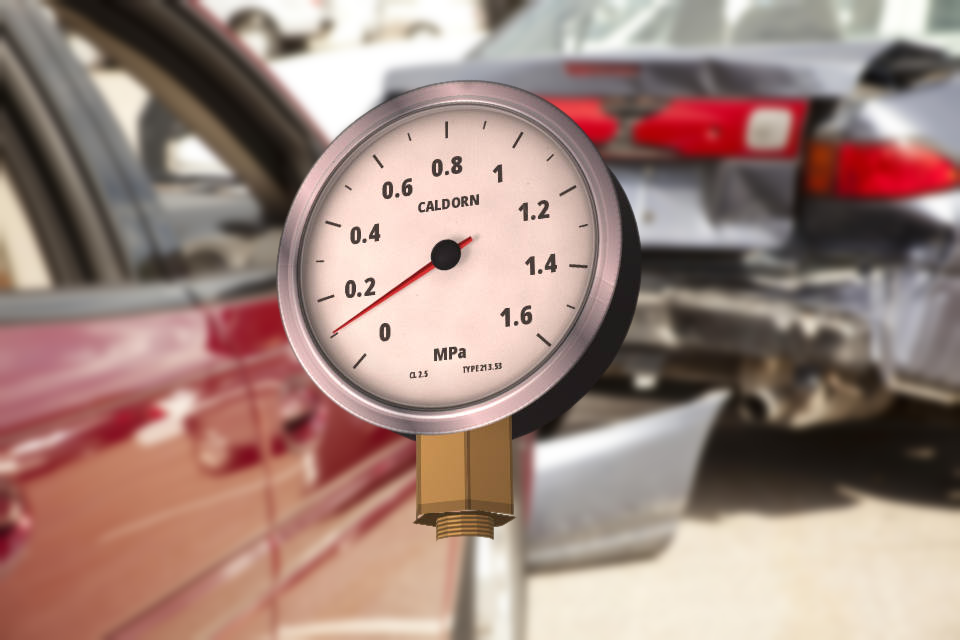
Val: 0.1 MPa
